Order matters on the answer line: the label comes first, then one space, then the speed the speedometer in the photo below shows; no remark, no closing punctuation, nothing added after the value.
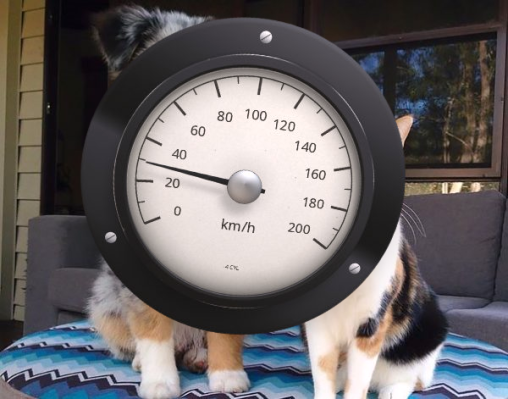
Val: 30 km/h
